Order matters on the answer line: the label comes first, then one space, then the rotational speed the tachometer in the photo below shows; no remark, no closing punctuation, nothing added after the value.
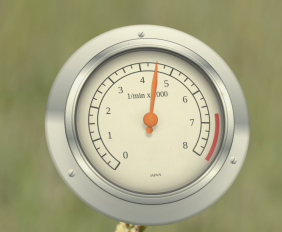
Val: 4500 rpm
